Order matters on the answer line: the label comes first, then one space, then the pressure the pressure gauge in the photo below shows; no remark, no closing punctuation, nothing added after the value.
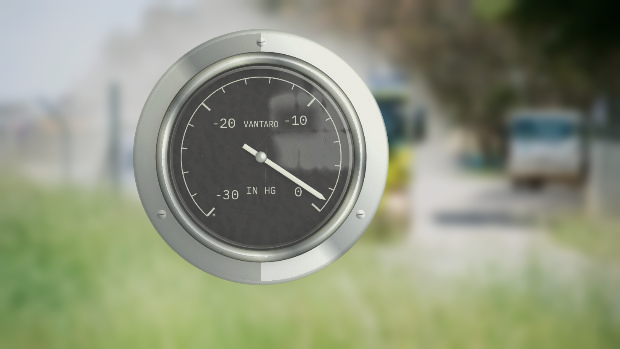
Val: -1 inHg
